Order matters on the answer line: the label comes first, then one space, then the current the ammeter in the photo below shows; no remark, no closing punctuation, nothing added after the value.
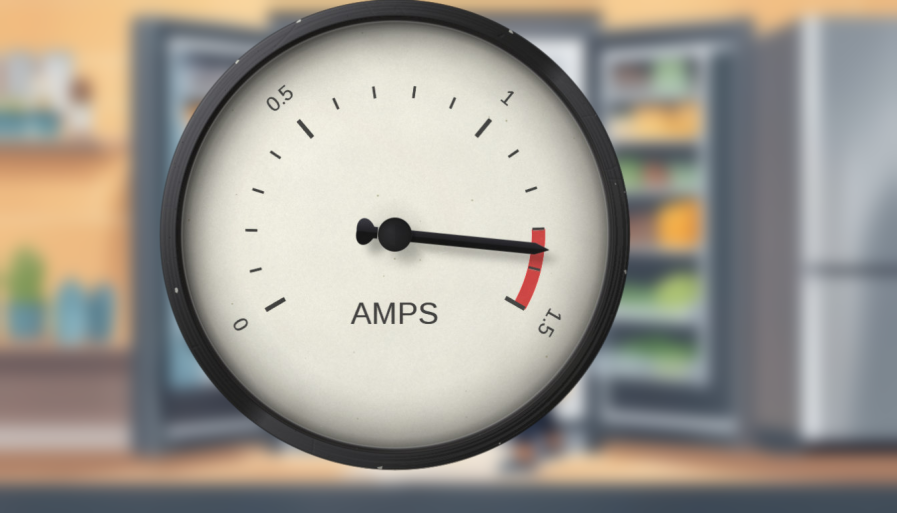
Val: 1.35 A
